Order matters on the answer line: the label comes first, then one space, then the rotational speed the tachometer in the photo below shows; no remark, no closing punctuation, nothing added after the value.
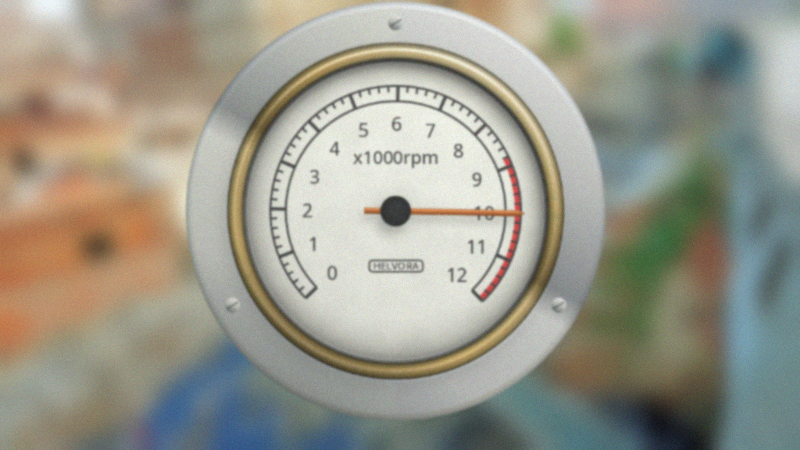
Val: 10000 rpm
